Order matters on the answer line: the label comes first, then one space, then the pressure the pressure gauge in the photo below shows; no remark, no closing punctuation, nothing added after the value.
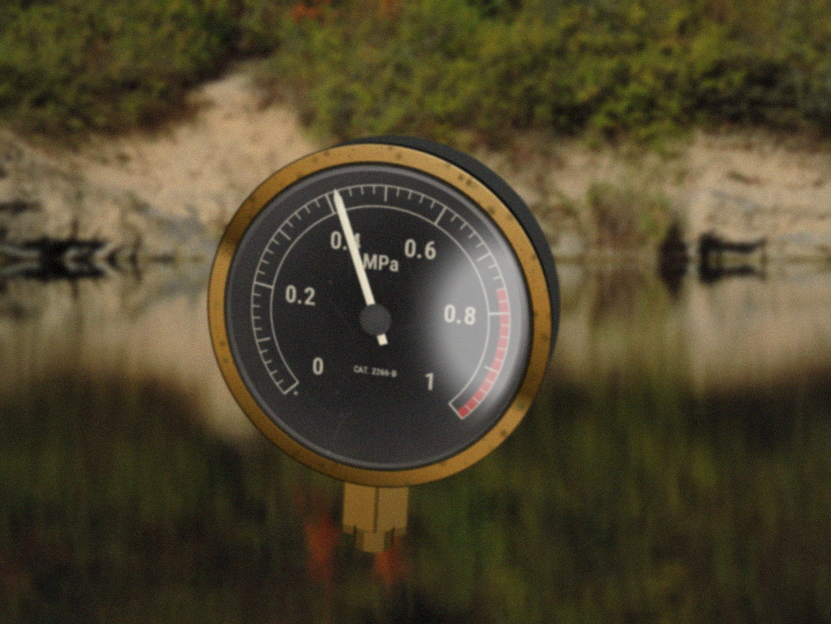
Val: 0.42 MPa
